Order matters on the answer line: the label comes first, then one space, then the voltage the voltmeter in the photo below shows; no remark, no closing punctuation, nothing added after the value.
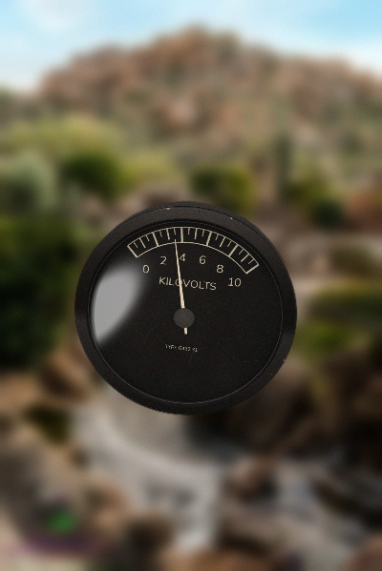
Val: 3.5 kV
